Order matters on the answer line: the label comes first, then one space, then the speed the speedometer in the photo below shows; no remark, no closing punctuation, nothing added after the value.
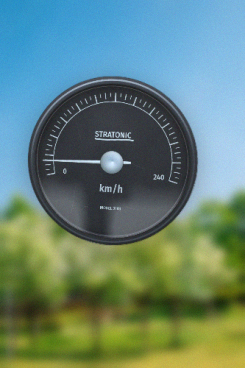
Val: 15 km/h
